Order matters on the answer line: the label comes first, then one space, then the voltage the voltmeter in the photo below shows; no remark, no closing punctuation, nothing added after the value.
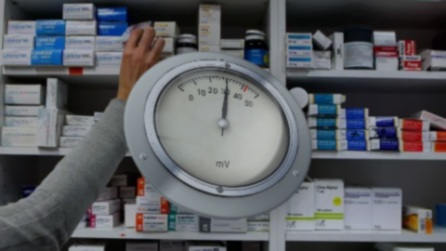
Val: 30 mV
